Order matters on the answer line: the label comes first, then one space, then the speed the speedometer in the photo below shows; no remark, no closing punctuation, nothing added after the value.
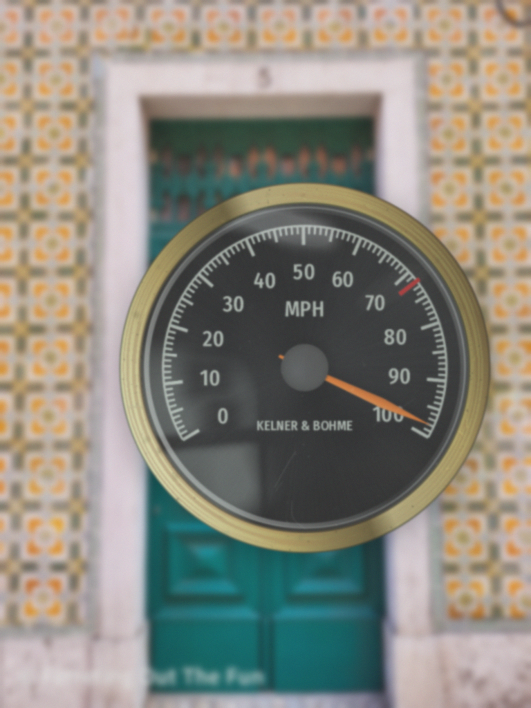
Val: 98 mph
